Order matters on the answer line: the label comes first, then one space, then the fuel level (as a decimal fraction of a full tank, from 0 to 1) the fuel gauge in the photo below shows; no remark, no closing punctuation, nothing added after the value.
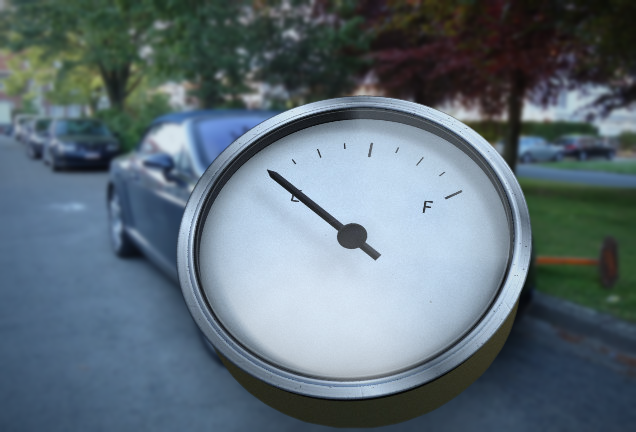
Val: 0
